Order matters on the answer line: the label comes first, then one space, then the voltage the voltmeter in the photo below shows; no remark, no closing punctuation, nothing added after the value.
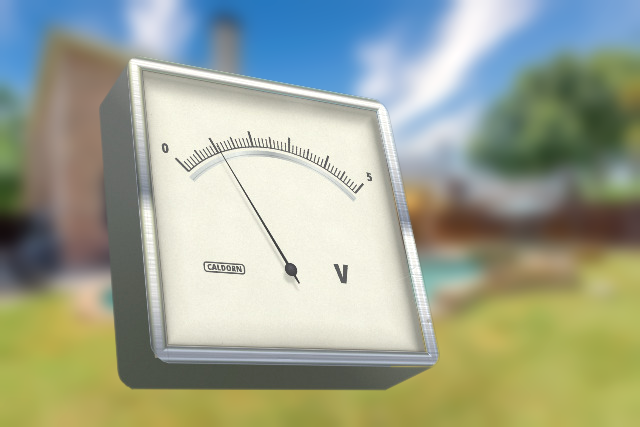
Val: 1 V
